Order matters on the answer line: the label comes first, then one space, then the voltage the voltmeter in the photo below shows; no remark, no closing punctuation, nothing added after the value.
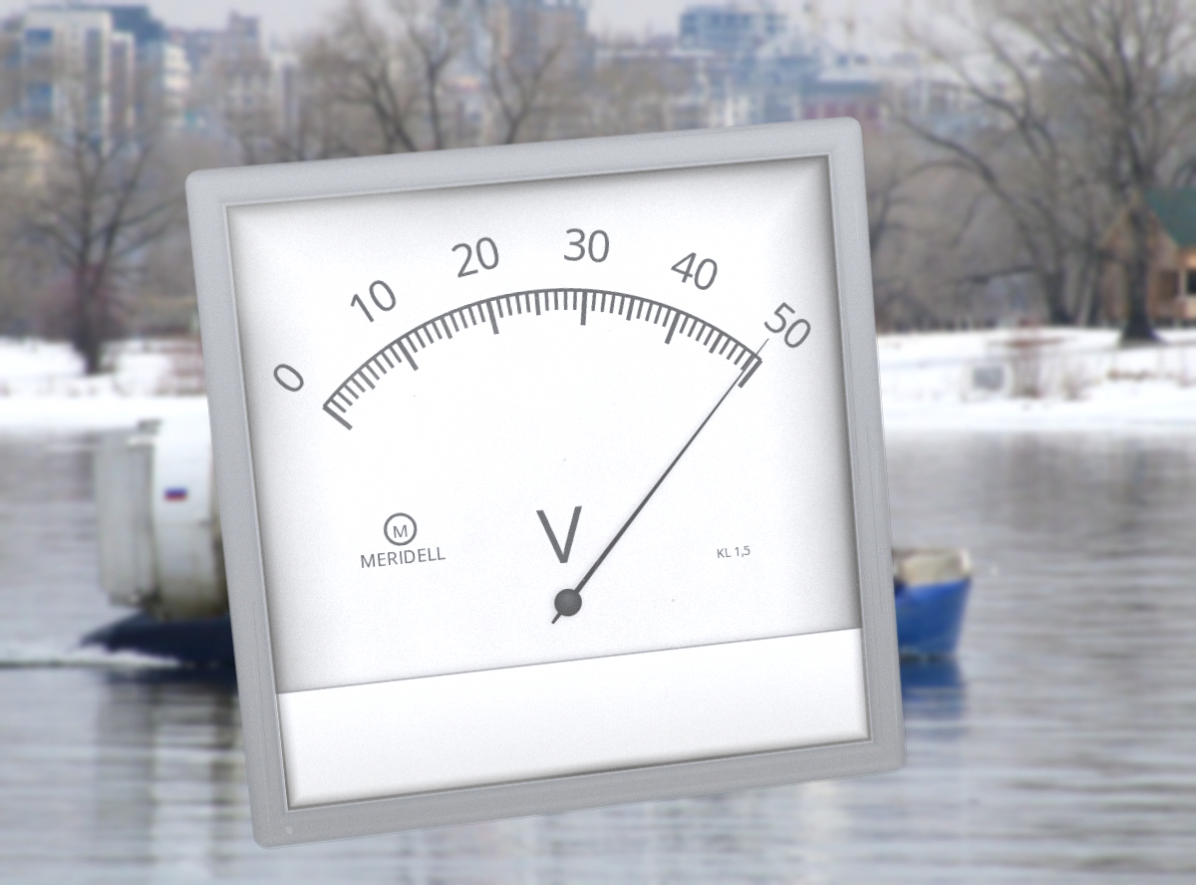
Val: 49 V
